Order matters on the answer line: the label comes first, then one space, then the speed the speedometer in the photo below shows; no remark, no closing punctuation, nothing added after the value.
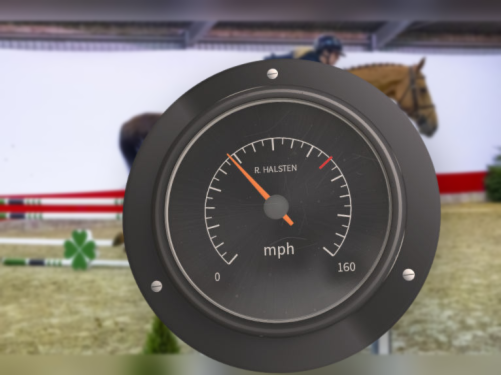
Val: 57.5 mph
